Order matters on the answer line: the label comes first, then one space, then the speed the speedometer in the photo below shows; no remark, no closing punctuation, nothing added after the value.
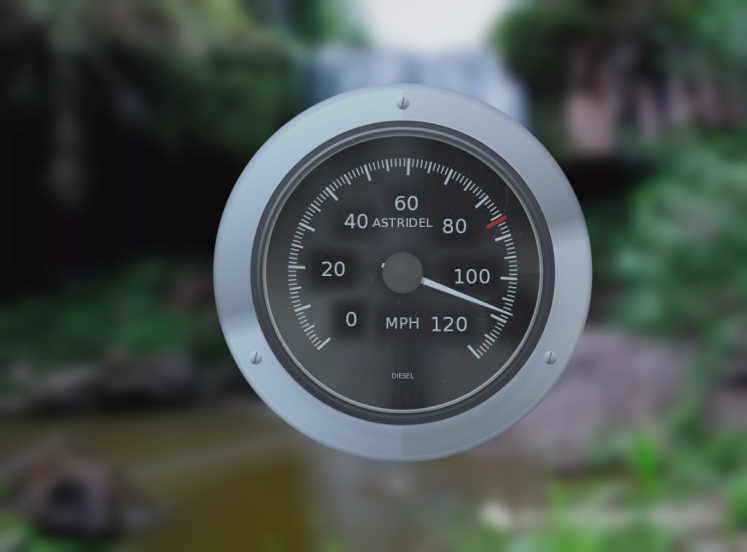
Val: 108 mph
